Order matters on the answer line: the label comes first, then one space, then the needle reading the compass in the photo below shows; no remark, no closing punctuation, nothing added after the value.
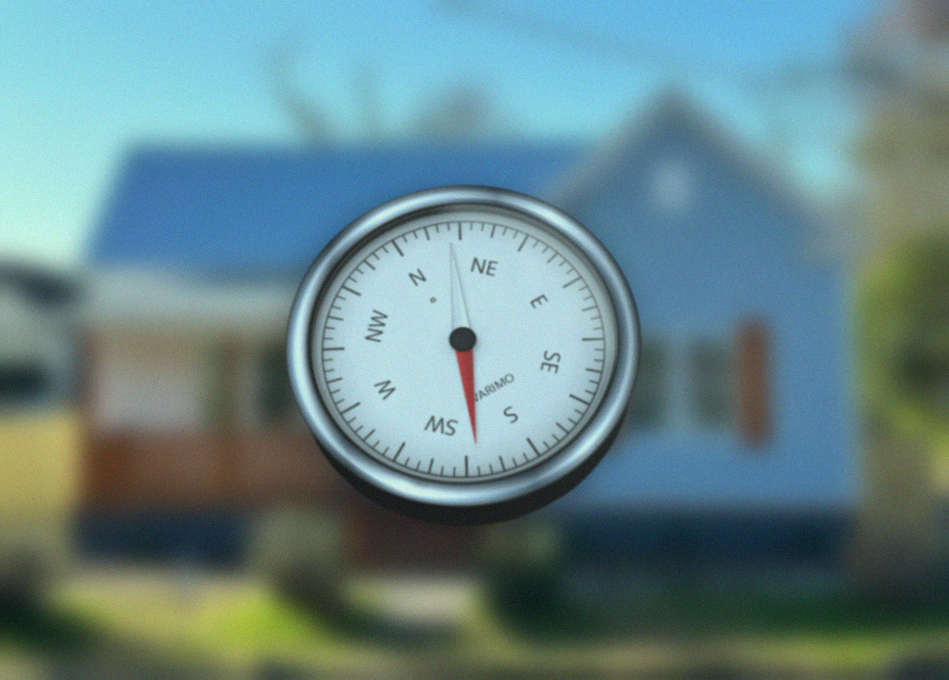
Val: 205 °
